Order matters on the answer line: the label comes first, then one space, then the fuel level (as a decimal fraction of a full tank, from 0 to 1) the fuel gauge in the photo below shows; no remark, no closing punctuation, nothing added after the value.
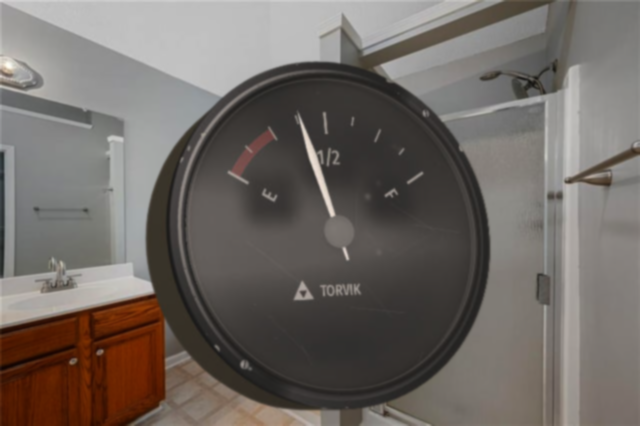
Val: 0.375
